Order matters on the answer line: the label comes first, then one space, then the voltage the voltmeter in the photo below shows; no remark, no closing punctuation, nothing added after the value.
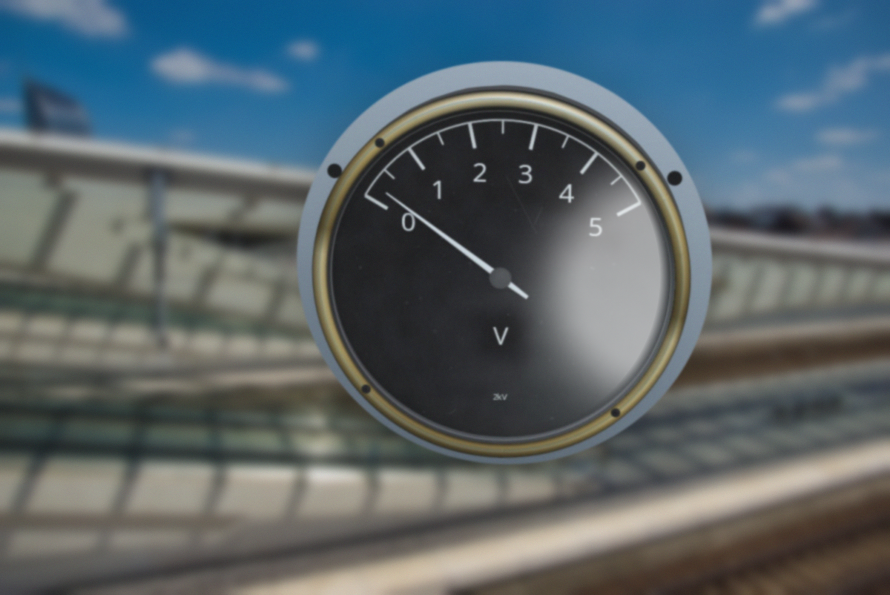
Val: 0.25 V
